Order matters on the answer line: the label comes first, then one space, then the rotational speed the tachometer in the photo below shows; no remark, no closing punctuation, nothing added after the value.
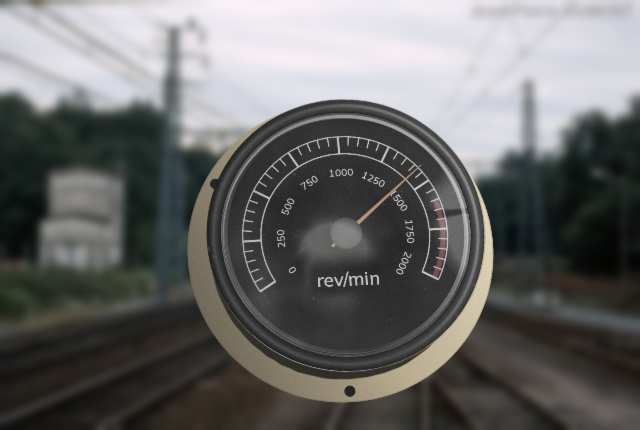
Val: 1425 rpm
